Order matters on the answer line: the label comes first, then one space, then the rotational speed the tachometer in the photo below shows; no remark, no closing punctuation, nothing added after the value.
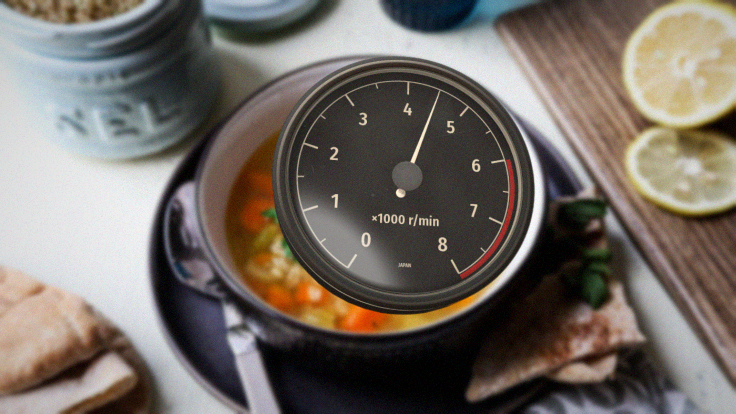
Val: 4500 rpm
